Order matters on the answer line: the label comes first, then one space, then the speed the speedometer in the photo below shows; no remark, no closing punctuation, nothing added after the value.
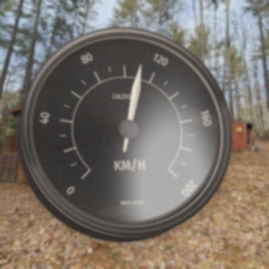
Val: 110 km/h
